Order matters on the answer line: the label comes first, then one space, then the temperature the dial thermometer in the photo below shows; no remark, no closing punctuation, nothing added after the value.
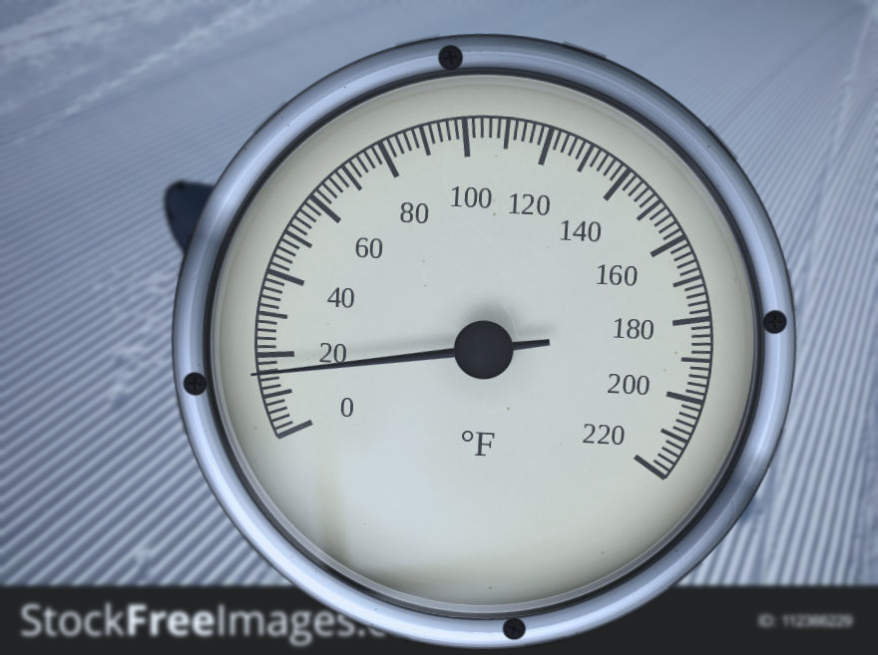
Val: 16 °F
